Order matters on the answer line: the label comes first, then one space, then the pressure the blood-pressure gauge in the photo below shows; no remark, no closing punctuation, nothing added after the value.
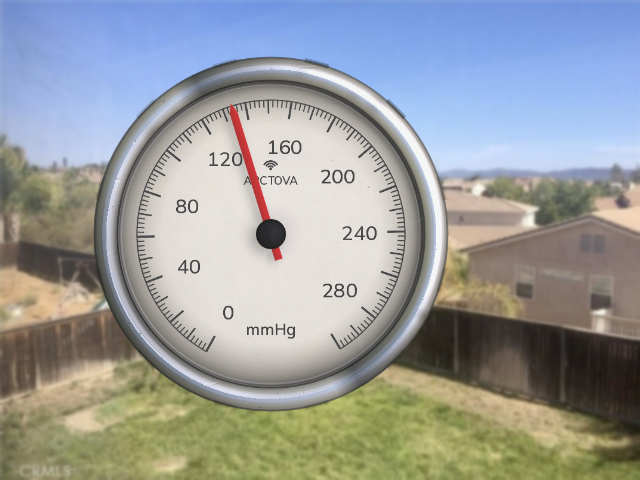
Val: 134 mmHg
